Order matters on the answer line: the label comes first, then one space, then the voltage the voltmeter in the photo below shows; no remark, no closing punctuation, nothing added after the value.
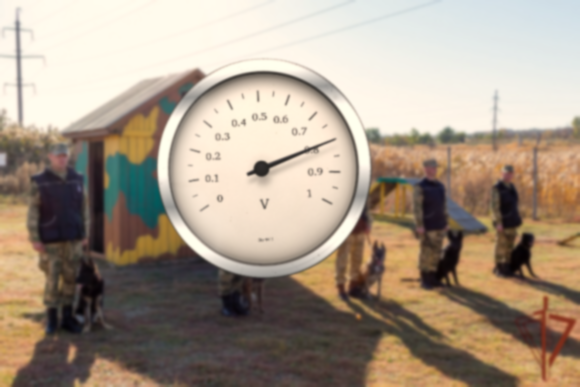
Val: 0.8 V
